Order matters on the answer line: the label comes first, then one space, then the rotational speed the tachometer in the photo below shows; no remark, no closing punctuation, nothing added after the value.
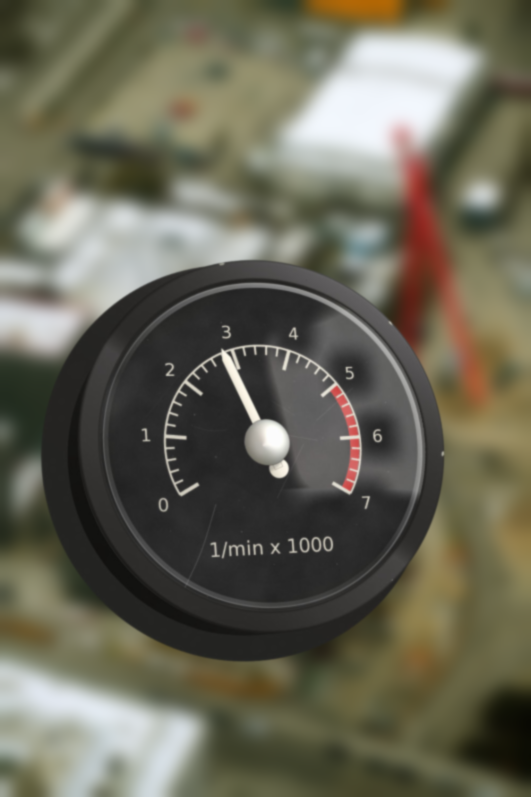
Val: 2800 rpm
